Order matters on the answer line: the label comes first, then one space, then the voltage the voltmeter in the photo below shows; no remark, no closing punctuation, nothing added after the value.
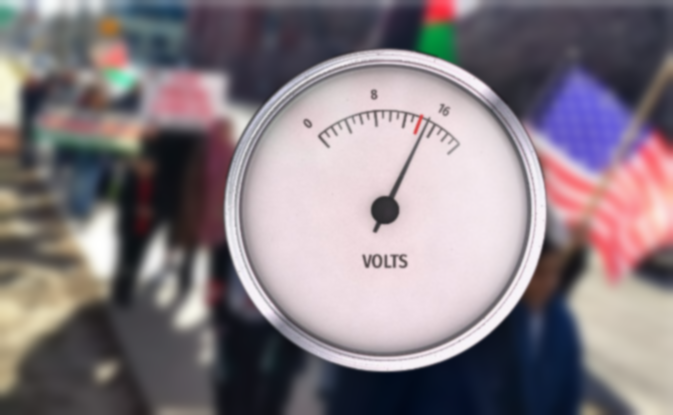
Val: 15 V
